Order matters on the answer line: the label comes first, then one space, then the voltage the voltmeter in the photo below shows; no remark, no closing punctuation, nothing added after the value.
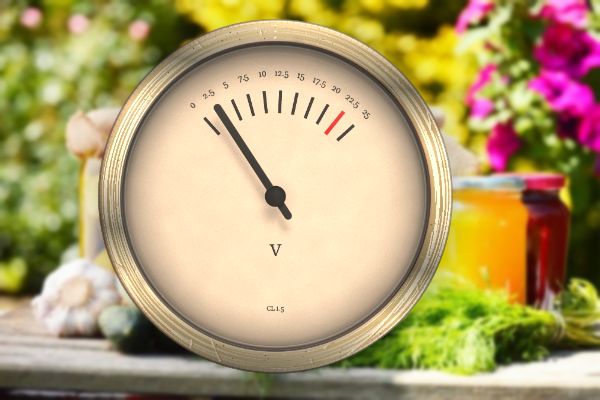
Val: 2.5 V
